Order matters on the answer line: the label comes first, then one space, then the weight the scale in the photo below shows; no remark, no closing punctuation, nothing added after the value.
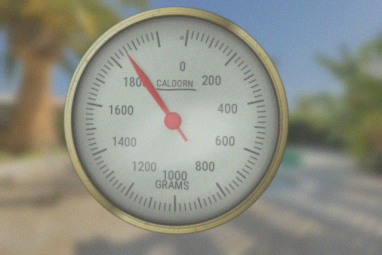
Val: 1860 g
